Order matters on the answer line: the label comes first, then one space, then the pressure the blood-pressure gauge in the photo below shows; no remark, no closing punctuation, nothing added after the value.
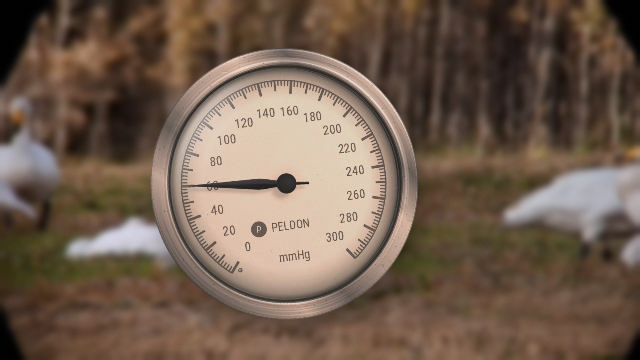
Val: 60 mmHg
